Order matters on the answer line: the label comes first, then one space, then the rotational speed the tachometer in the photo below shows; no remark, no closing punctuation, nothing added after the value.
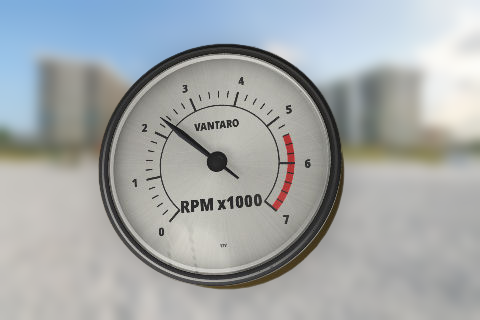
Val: 2300 rpm
